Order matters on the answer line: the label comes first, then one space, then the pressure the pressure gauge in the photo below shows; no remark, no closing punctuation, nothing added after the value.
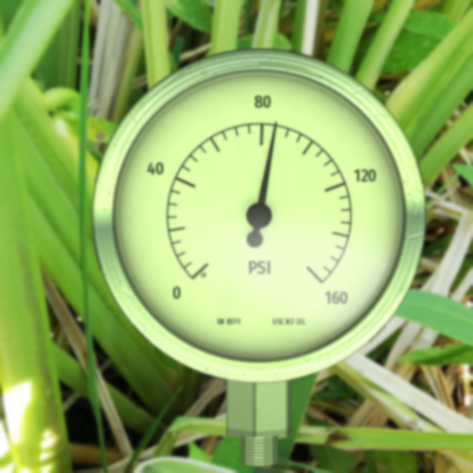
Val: 85 psi
